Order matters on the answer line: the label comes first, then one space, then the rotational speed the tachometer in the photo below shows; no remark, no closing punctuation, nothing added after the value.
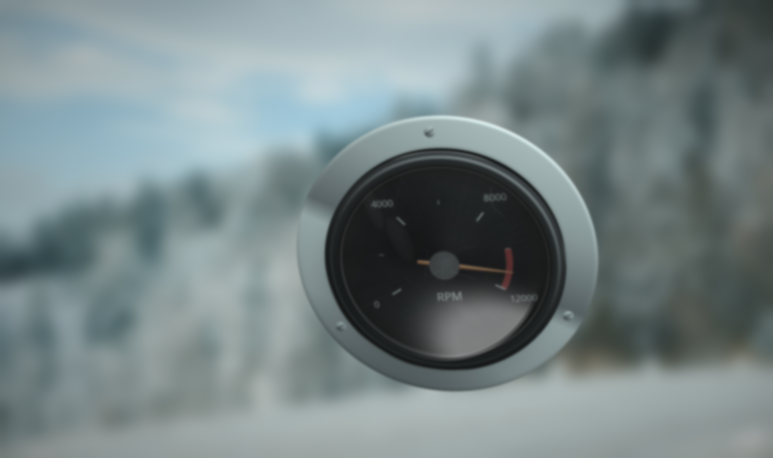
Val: 11000 rpm
